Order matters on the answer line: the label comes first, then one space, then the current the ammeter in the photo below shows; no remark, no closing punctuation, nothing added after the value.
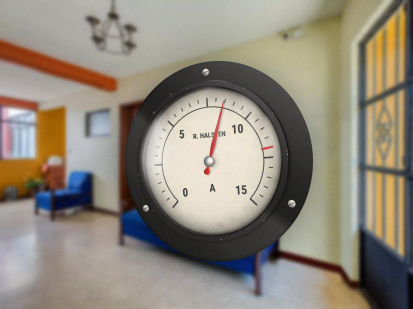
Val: 8.5 A
